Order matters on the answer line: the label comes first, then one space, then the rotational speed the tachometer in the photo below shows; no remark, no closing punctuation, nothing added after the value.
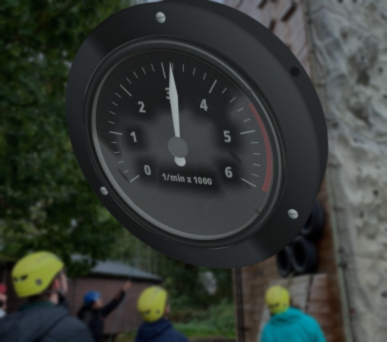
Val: 3200 rpm
